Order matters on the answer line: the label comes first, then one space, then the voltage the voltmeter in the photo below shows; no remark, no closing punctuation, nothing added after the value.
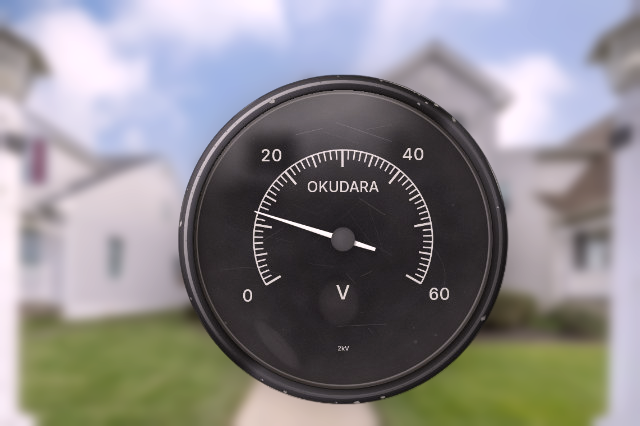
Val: 12 V
